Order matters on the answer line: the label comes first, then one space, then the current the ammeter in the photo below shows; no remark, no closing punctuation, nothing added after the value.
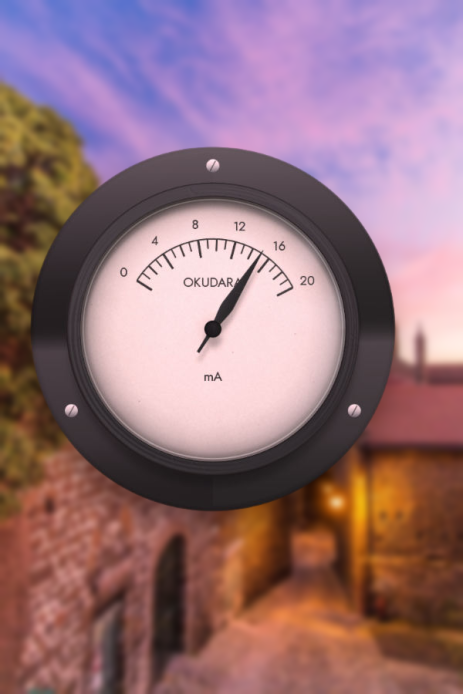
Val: 15 mA
